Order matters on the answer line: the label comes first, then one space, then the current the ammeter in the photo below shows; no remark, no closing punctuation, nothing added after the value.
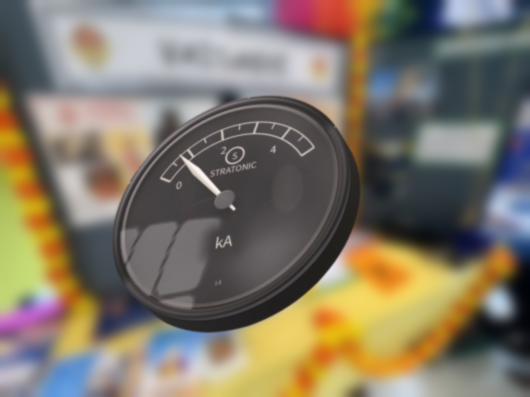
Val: 0.75 kA
